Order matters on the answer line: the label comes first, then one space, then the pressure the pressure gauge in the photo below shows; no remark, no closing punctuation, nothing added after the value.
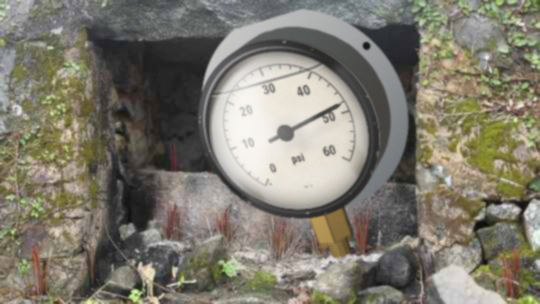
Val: 48 psi
